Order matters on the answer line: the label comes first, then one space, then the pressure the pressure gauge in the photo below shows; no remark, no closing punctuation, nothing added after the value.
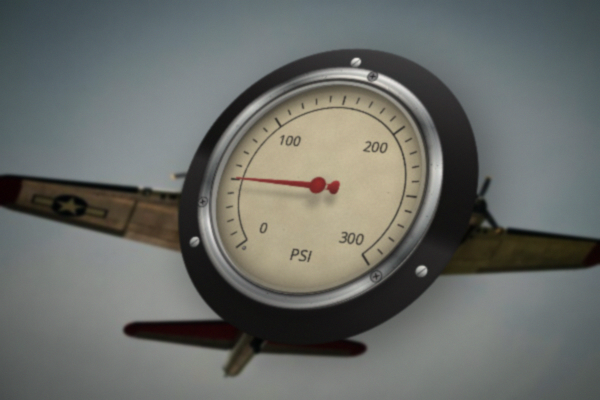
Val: 50 psi
